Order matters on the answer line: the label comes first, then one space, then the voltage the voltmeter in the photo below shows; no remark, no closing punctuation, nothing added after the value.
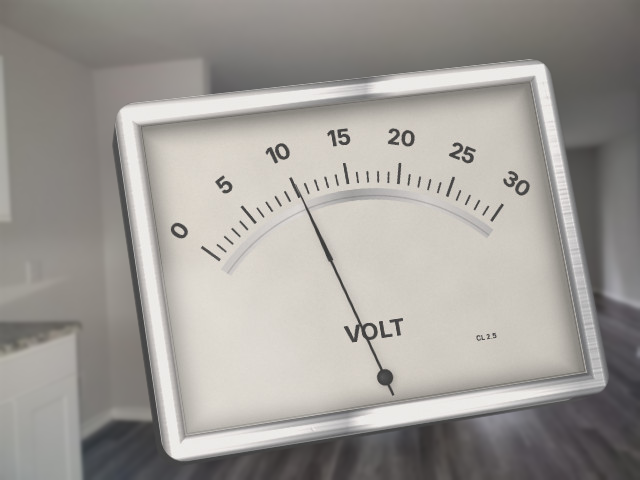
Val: 10 V
